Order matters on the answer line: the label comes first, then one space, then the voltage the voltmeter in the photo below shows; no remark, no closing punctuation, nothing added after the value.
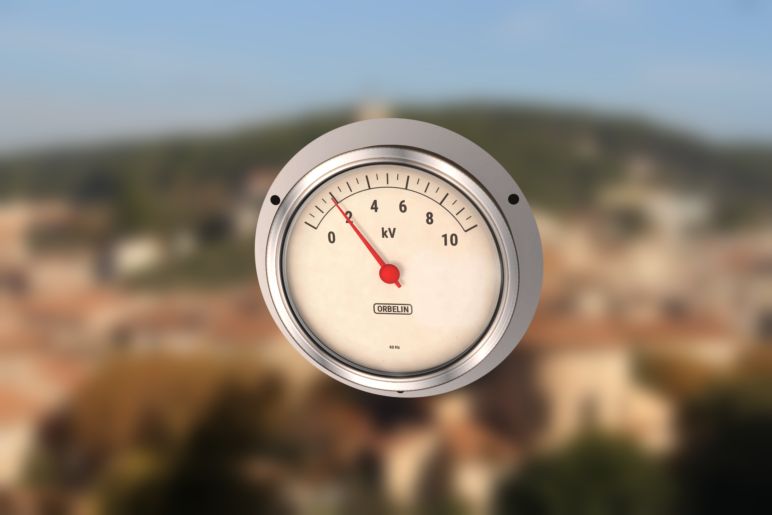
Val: 2 kV
